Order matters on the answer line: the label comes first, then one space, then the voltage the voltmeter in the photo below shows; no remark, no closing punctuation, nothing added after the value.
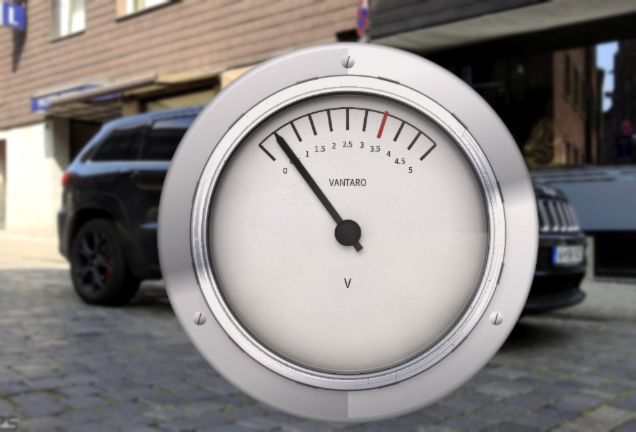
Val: 0.5 V
